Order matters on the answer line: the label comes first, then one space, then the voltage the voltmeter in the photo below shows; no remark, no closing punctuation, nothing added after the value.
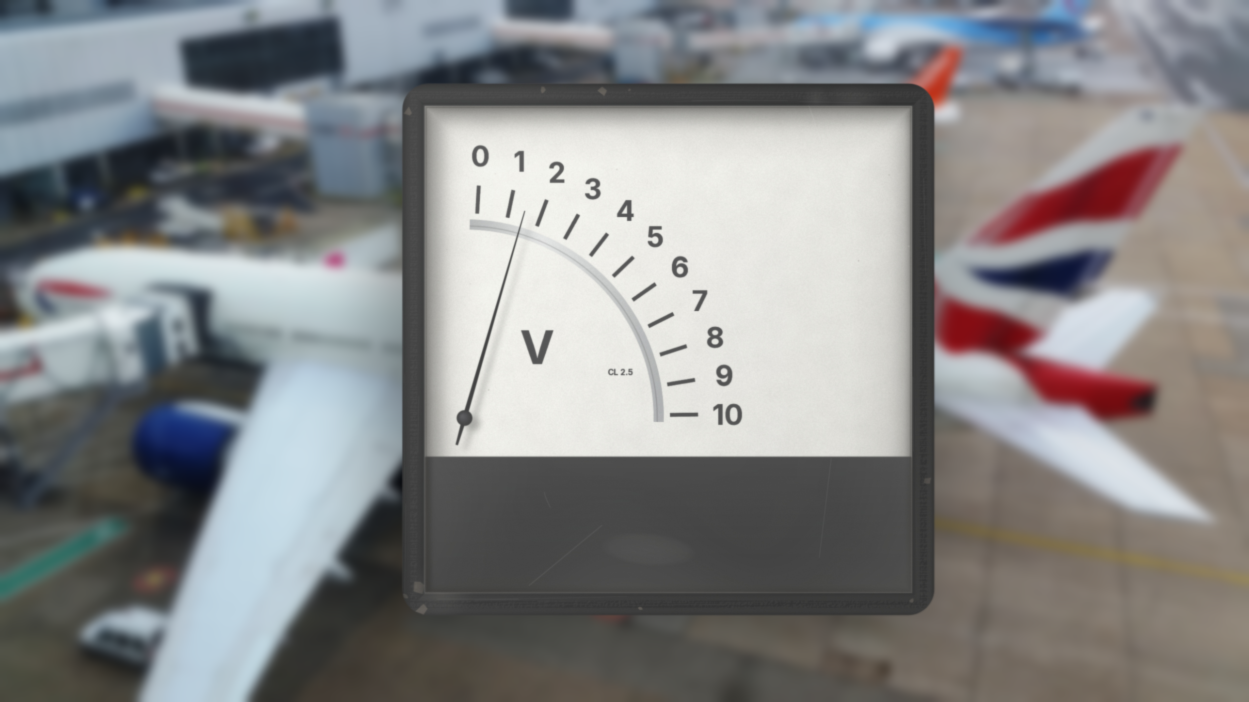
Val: 1.5 V
